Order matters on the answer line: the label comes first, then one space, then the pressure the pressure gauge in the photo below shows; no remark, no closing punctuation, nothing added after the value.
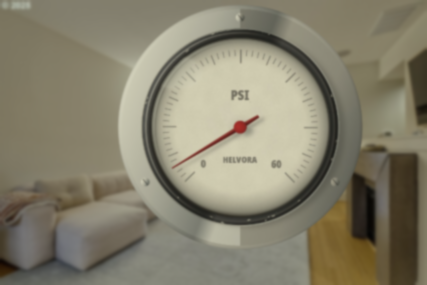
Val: 3 psi
